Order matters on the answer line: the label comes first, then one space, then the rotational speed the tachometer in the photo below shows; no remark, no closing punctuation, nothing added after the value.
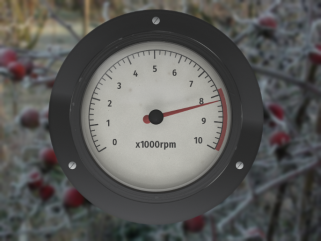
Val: 8200 rpm
